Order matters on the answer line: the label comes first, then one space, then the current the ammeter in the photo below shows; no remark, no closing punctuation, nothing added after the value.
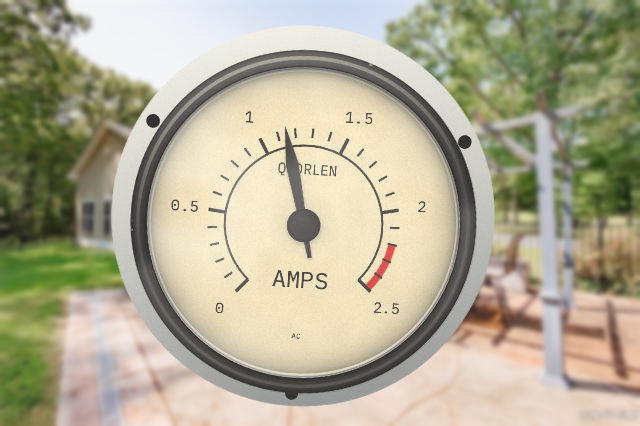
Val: 1.15 A
